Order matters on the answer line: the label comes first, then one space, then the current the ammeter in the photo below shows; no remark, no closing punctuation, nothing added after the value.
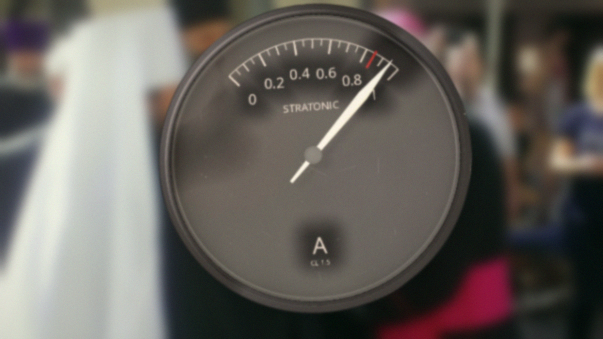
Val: 0.95 A
